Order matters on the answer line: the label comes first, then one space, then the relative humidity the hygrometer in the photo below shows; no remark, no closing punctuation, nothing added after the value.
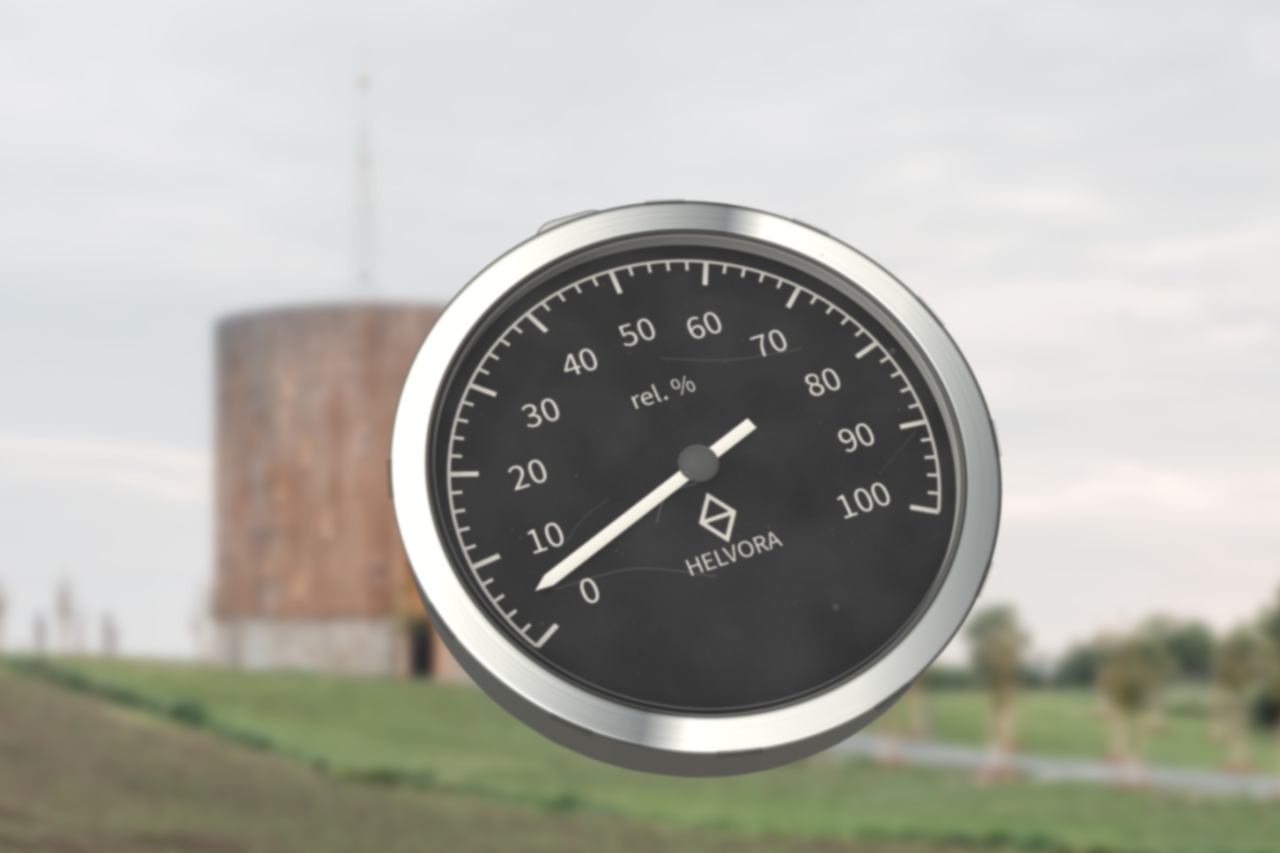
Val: 4 %
